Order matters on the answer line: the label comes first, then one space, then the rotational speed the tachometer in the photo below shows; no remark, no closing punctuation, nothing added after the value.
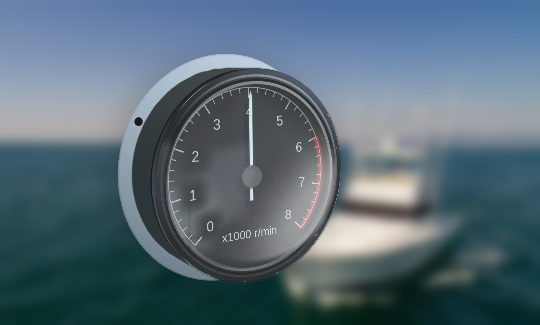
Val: 4000 rpm
